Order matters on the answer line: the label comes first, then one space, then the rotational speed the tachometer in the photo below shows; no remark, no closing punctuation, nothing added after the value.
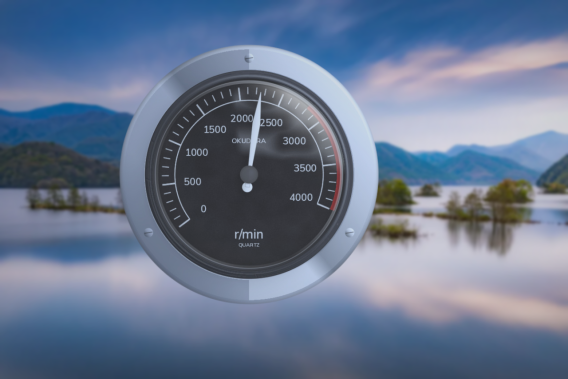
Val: 2250 rpm
